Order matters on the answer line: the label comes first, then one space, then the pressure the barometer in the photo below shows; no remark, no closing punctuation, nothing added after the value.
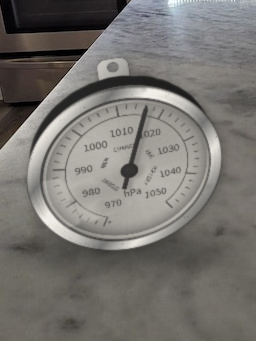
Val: 1016 hPa
